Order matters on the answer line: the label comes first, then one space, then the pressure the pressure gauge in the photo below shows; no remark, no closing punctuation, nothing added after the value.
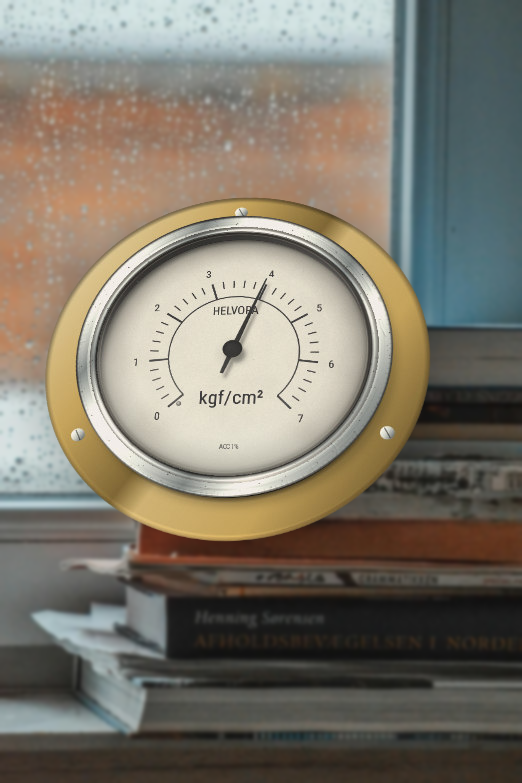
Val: 4 kg/cm²
